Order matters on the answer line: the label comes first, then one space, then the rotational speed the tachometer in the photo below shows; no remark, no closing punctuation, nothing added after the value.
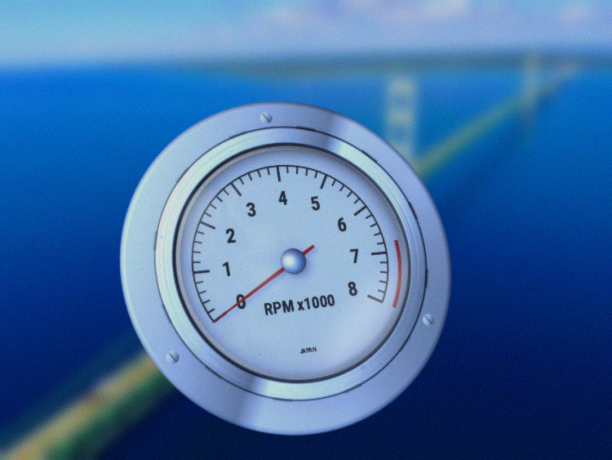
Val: 0 rpm
